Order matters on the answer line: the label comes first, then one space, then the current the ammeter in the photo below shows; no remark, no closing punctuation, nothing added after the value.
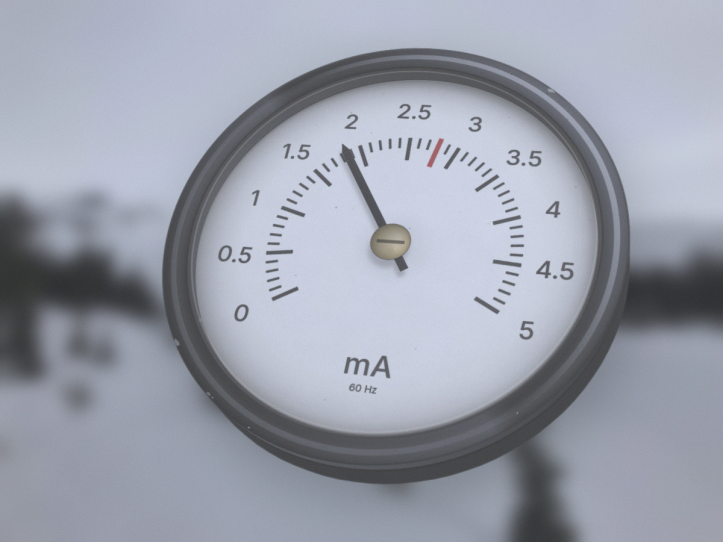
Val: 1.85 mA
